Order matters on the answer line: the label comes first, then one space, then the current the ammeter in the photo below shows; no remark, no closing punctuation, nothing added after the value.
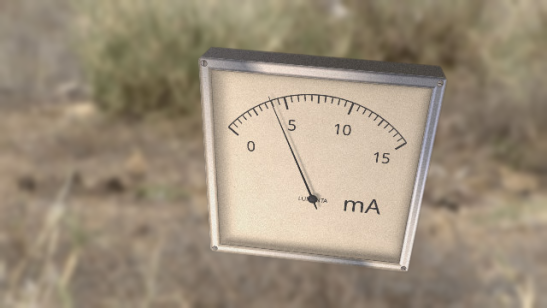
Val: 4 mA
